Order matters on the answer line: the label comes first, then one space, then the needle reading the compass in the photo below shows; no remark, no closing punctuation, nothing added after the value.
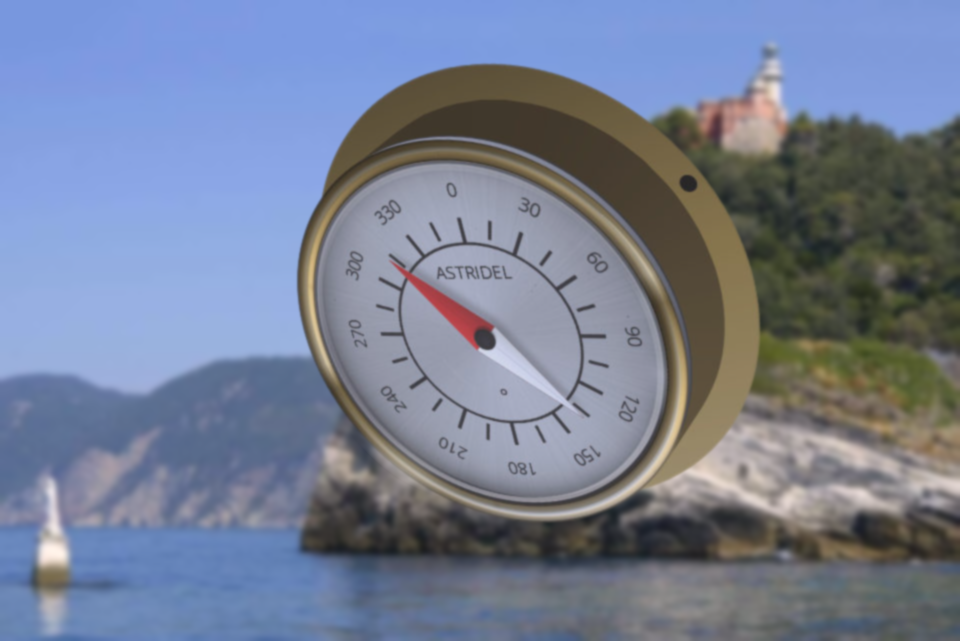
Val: 315 °
